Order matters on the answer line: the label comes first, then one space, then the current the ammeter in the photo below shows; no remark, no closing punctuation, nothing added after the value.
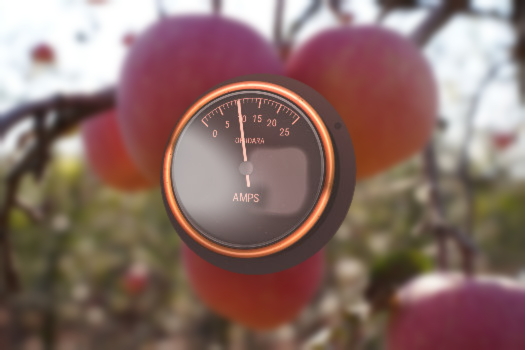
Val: 10 A
